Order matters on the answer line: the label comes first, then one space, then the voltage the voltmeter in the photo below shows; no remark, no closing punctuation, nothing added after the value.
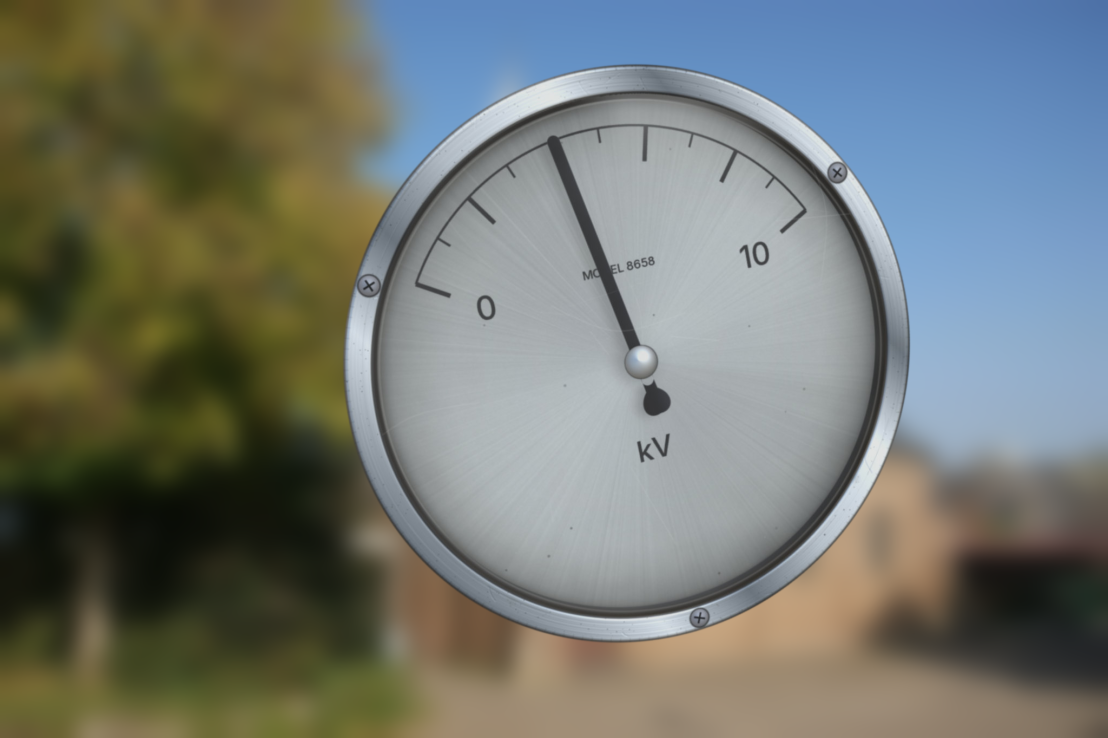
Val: 4 kV
